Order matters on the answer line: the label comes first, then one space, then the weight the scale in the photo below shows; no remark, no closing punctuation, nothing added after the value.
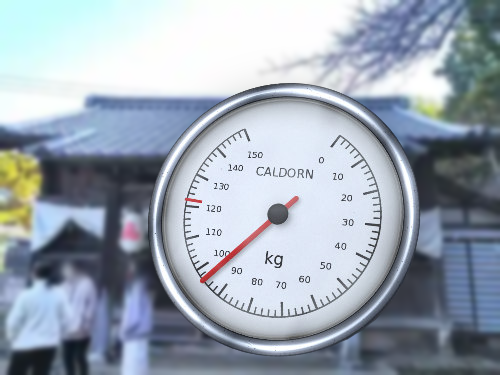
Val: 96 kg
